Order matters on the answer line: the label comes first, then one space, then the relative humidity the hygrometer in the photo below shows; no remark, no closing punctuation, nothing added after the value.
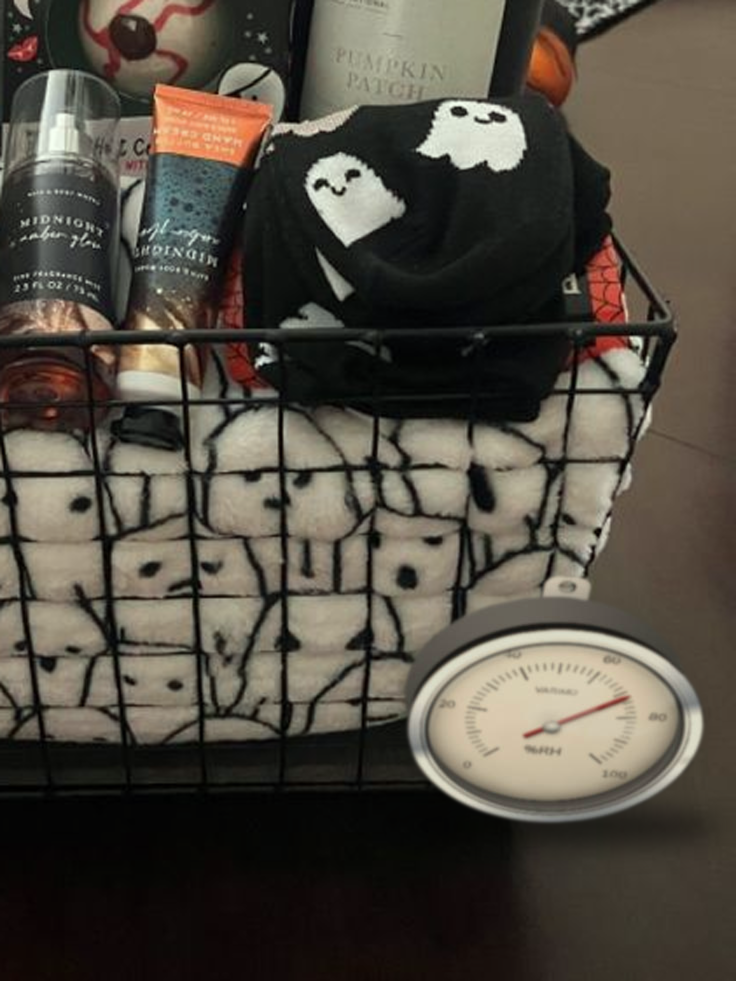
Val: 70 %
